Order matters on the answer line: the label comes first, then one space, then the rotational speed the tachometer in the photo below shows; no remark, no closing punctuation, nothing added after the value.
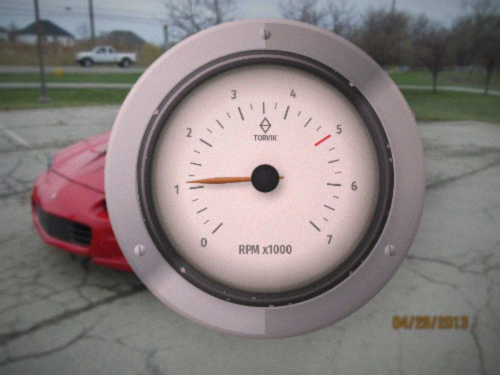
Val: 1125 rpm
